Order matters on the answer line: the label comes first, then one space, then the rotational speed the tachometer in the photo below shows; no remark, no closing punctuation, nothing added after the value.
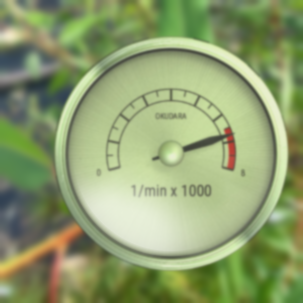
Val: 6750 rpm
